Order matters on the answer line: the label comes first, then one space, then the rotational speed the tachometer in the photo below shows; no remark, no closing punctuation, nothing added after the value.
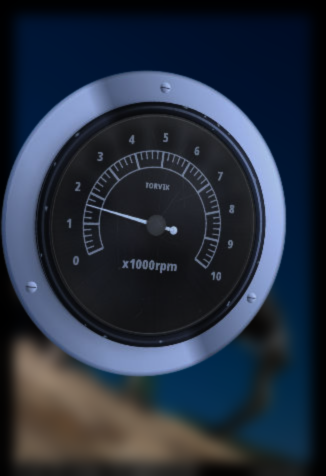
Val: 1600 rpm
